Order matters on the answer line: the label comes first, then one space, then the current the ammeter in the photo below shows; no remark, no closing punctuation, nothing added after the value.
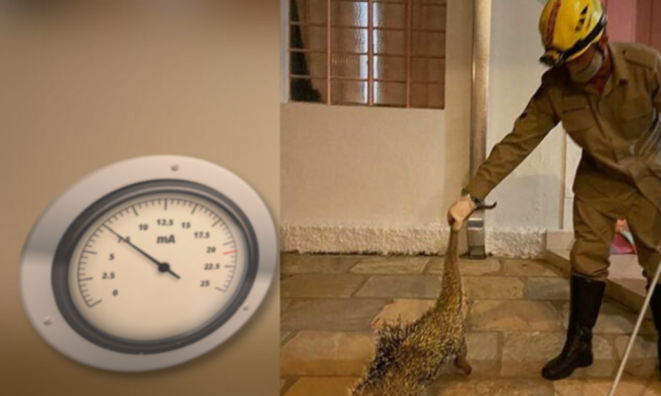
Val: 7.5 mA
